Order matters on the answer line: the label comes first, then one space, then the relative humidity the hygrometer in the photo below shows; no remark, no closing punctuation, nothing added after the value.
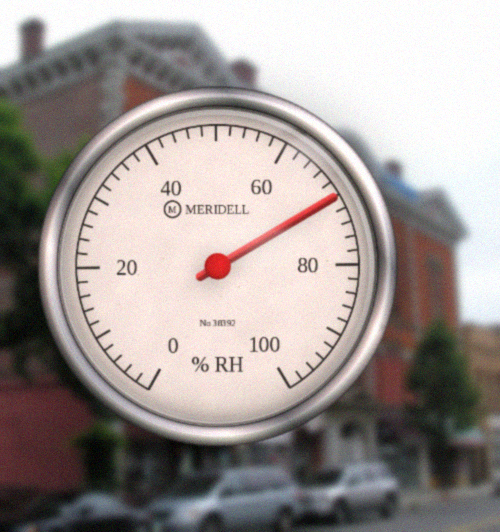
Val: 70 %
